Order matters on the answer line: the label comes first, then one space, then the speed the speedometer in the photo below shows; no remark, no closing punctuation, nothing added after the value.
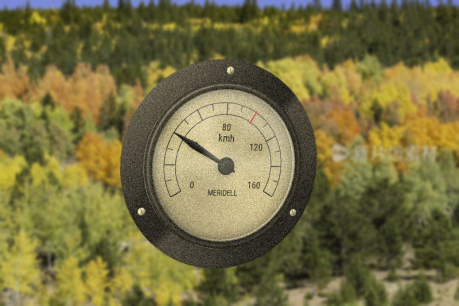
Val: 40 km/h
